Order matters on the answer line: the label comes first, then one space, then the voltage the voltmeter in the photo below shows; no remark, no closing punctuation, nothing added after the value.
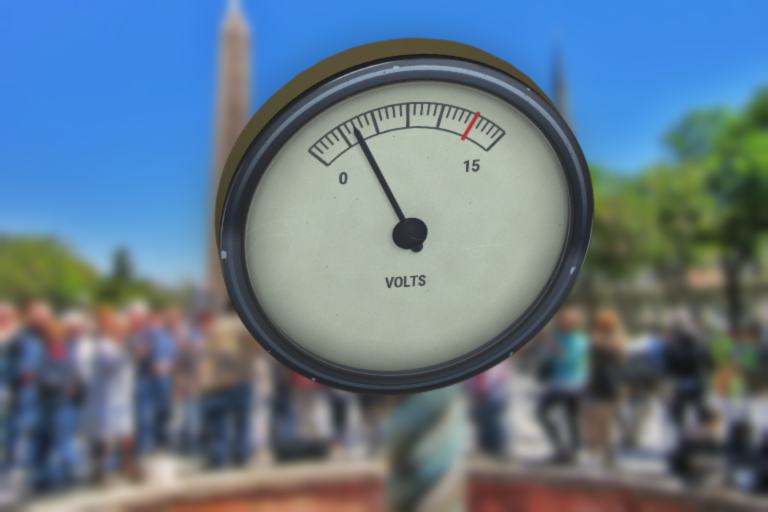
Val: 3.5 V
